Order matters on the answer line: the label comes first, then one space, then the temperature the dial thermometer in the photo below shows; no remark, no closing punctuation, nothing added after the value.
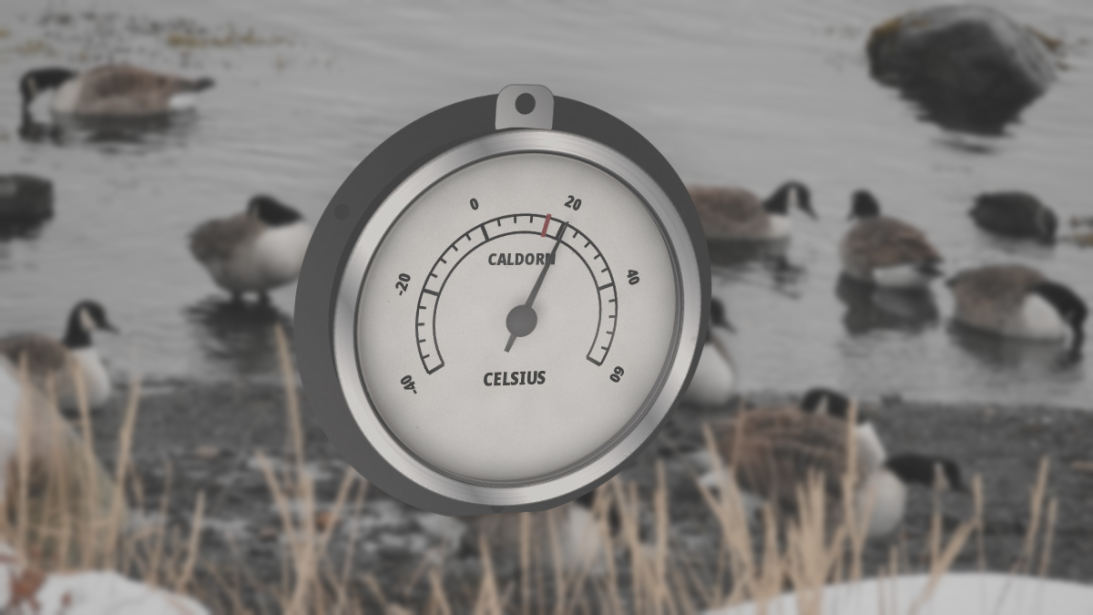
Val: 20 °C
